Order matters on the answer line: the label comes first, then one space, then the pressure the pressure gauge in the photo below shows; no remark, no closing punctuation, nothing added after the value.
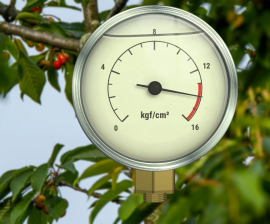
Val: 14 kg/cm²
